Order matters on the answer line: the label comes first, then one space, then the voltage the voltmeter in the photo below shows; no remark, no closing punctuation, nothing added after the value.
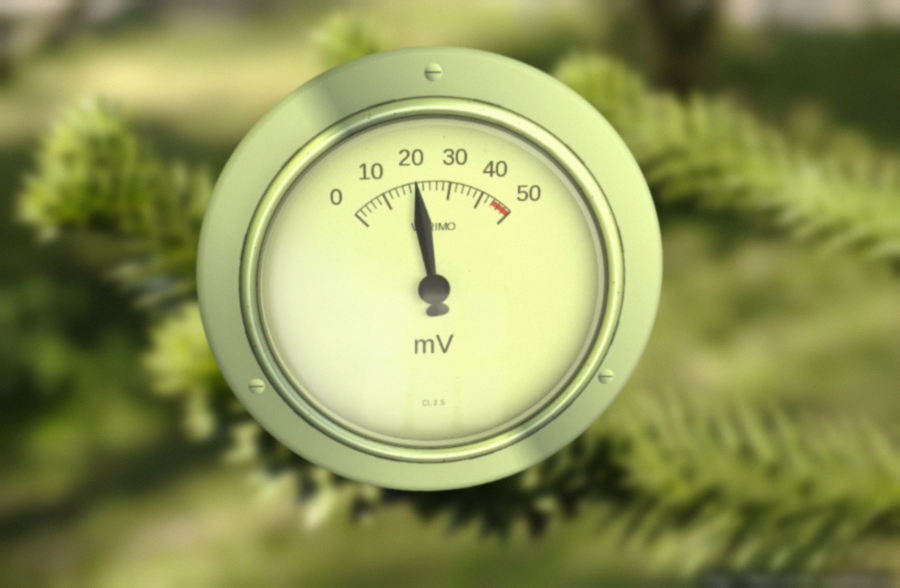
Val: 20 mV
